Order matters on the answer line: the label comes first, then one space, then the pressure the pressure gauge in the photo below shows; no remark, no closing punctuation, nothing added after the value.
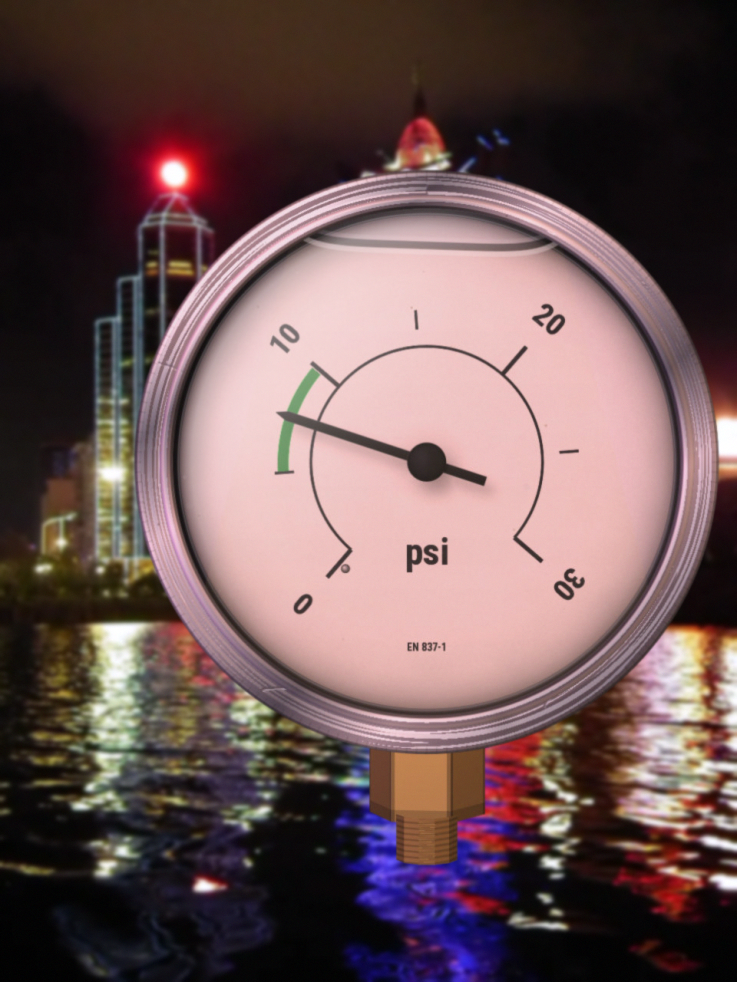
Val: 7.5 psi
